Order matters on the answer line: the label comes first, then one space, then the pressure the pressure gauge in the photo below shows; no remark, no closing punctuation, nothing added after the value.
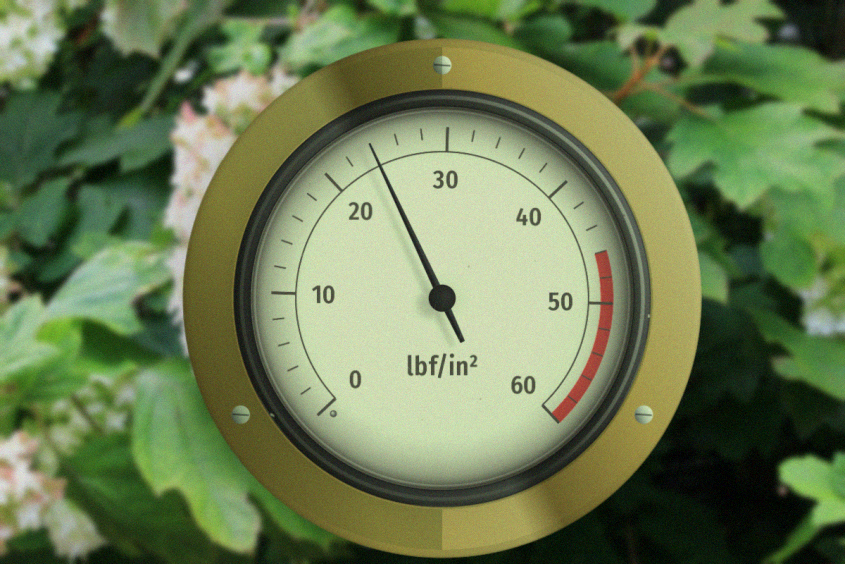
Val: 24 psi
